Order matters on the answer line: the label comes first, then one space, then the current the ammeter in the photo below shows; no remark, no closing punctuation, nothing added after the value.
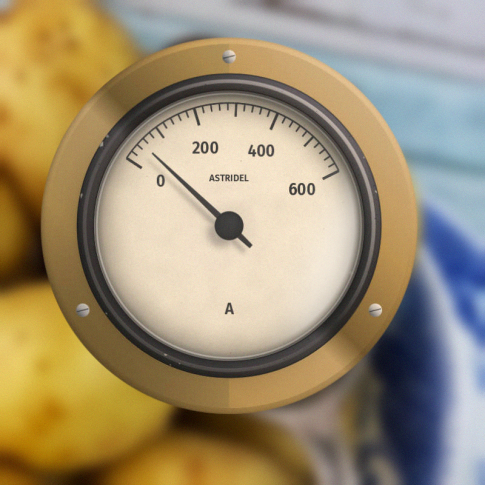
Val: 50 A
